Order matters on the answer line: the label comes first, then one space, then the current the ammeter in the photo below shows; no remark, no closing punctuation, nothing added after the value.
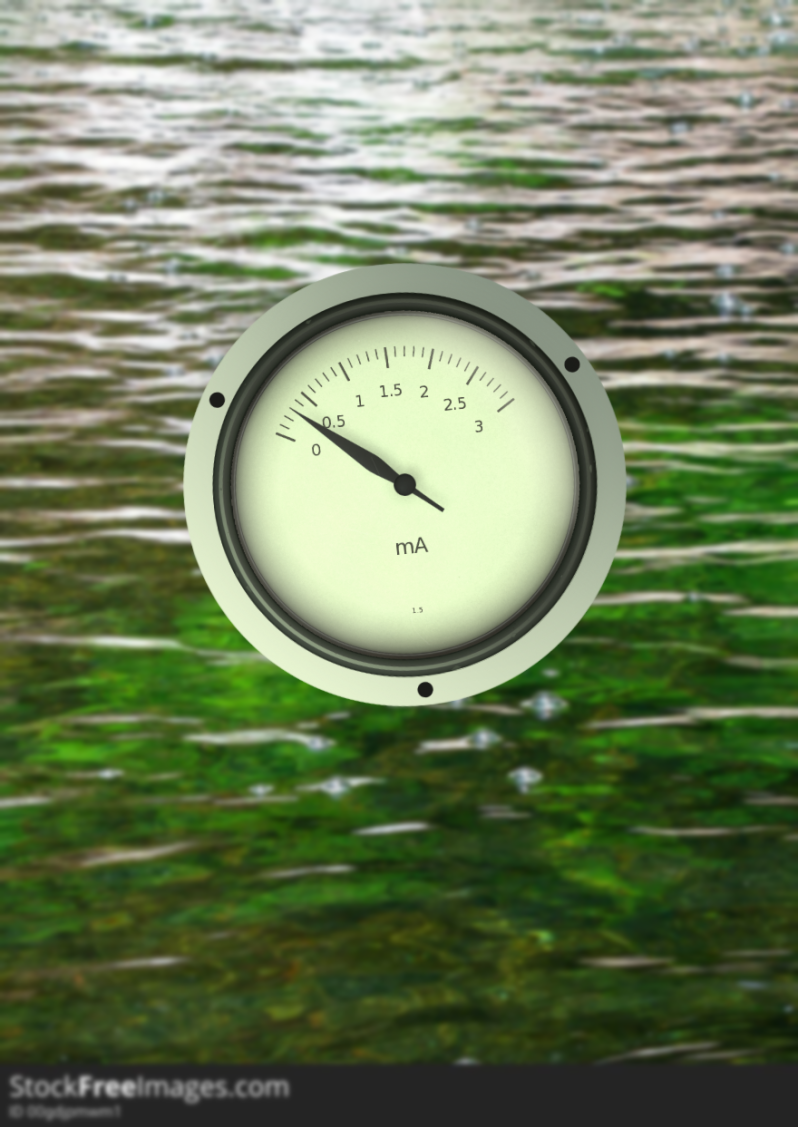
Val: 0.3 mA
